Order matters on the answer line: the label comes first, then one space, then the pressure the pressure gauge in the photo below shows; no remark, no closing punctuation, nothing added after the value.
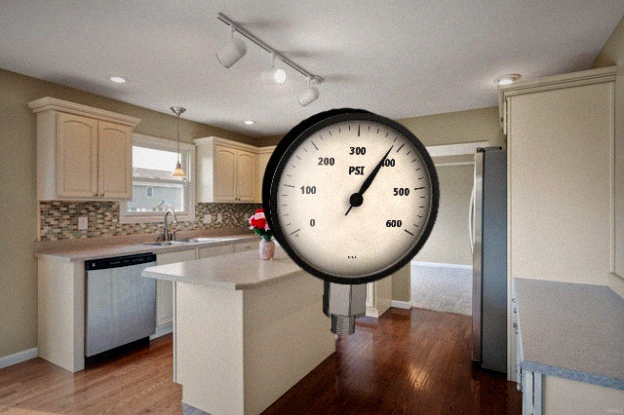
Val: 380 psi
